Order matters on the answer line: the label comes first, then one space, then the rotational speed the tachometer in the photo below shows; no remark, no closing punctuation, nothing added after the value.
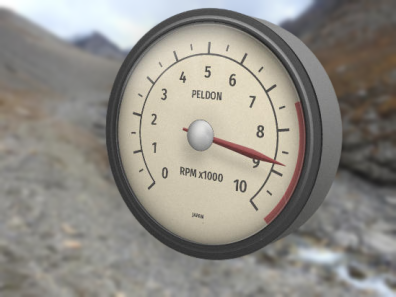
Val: 8750 rpm
